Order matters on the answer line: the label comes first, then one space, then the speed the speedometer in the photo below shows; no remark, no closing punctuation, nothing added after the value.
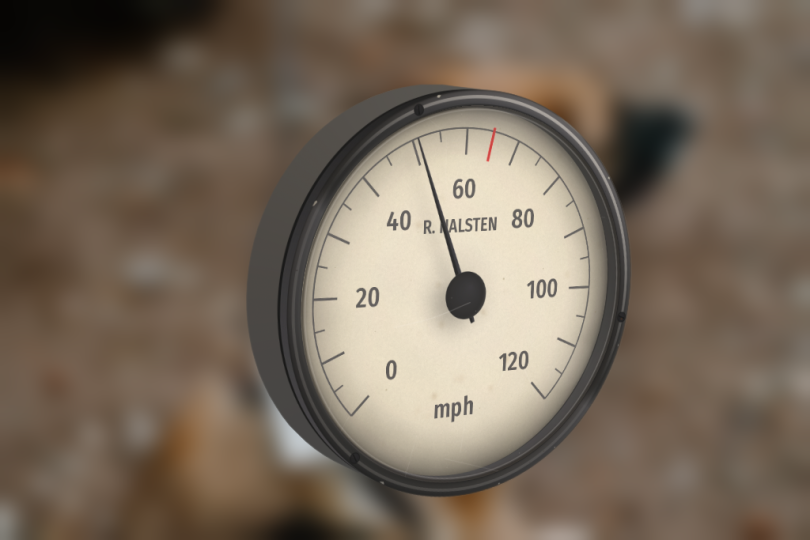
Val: 50 mph
